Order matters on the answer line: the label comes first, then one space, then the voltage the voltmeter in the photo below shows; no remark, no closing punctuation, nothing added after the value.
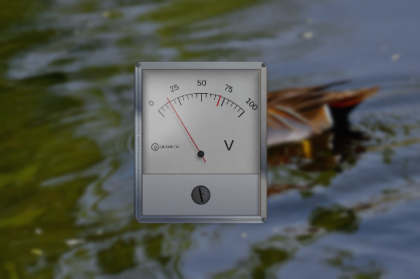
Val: 15 V
